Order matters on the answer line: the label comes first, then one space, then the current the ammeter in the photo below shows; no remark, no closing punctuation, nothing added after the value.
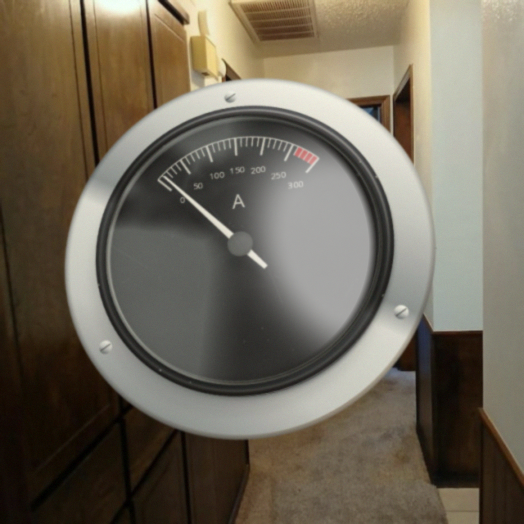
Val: 10 A
